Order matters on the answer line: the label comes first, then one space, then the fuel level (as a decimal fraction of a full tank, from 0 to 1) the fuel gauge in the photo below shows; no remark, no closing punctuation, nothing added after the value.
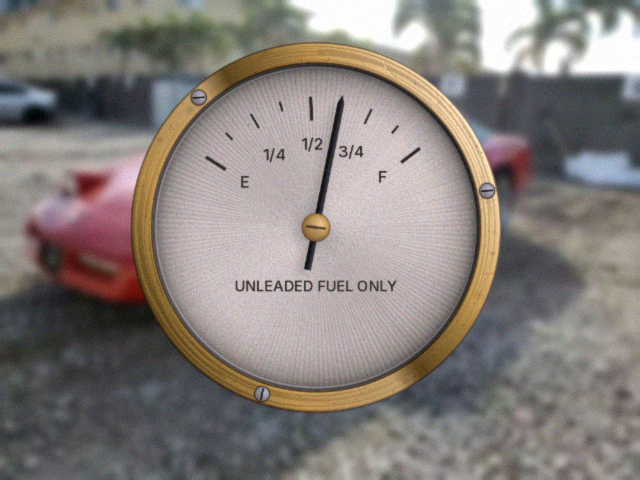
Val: 0.625
